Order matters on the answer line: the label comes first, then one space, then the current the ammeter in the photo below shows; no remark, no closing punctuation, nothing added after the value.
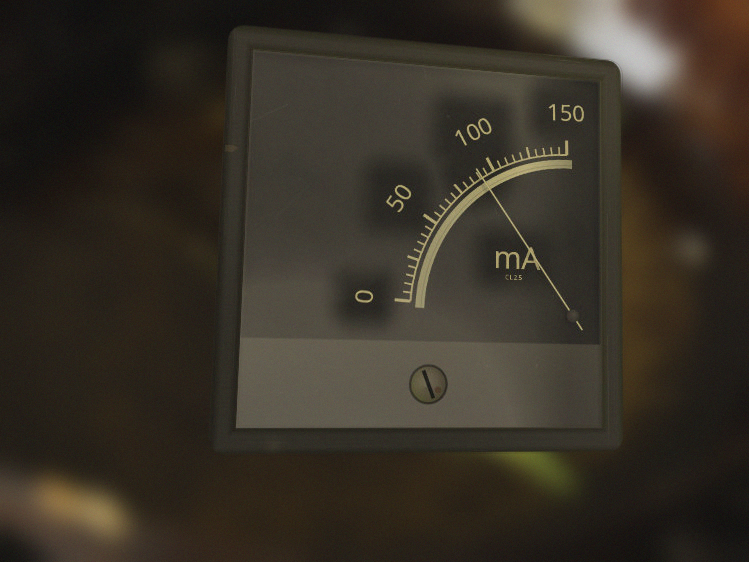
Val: 90 mA
